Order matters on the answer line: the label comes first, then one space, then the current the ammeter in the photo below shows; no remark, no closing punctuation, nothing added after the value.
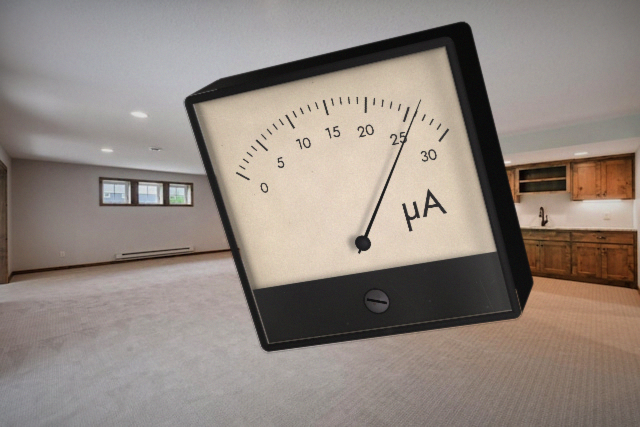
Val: 26 µA
